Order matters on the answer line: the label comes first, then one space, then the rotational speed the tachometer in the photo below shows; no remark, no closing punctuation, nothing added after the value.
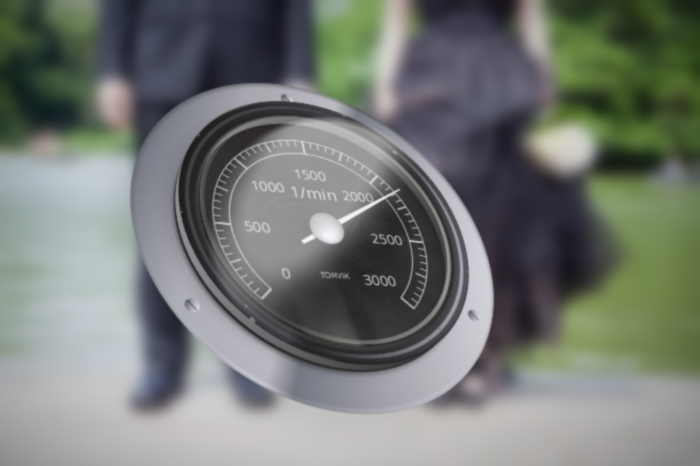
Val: 2150 rpm
